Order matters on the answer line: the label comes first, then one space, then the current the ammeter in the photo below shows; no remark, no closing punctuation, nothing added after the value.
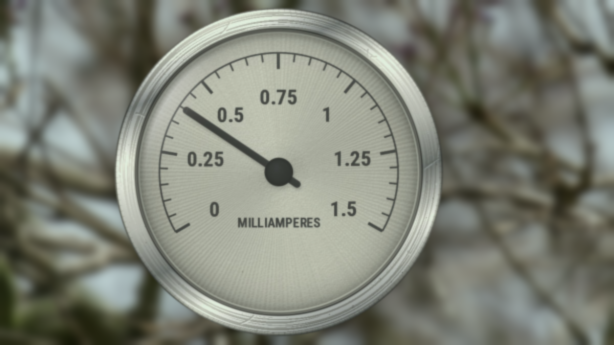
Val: 0.4 mA
